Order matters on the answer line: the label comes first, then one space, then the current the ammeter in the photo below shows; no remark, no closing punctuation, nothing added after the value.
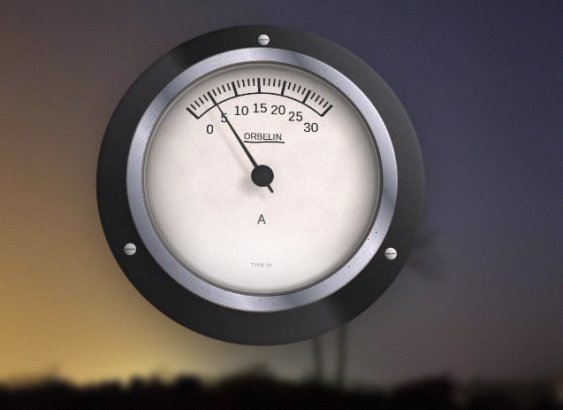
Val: 5 A
